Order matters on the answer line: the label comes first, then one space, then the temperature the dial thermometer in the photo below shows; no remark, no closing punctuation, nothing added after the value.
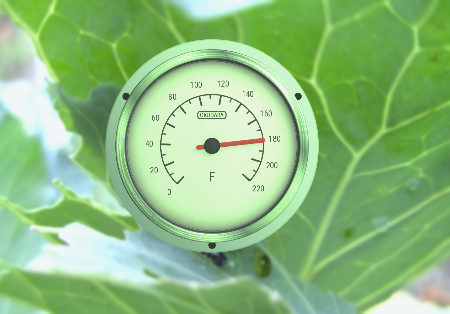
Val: 180 °F
